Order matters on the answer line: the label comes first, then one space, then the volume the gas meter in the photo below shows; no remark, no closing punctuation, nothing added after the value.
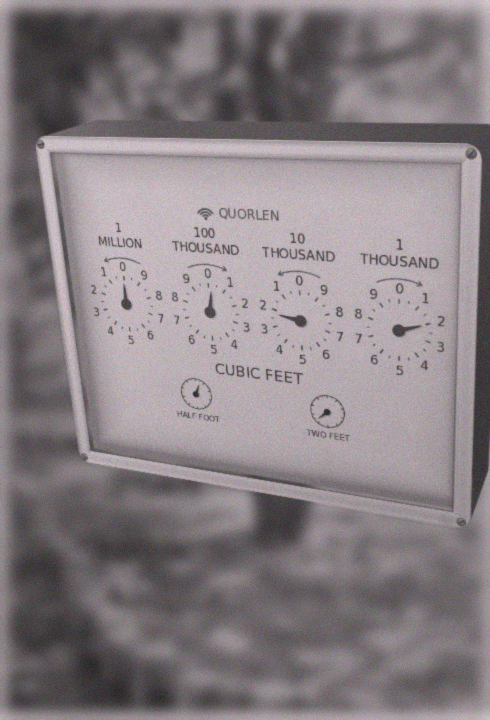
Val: 2200 ft³
